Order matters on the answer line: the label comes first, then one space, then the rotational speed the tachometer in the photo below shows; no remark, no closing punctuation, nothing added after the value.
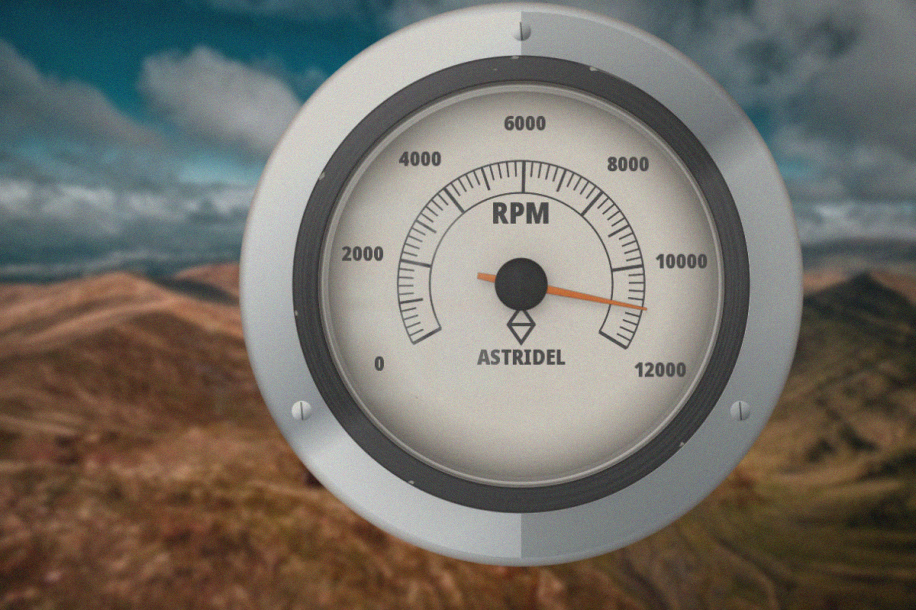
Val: 11000 rpm
